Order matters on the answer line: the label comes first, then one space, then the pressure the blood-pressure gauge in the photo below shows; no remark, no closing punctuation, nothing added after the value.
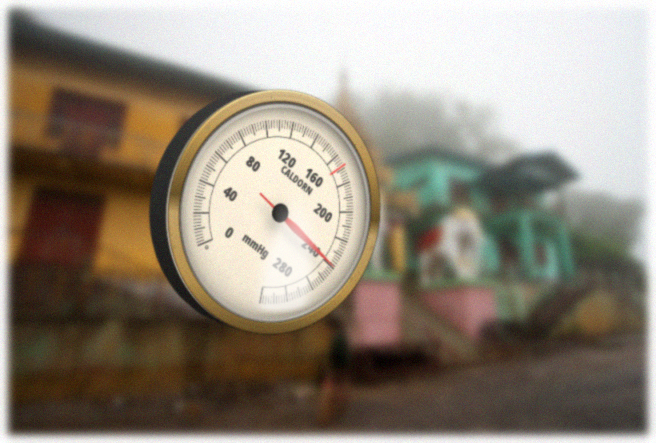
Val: 240 mmHg
